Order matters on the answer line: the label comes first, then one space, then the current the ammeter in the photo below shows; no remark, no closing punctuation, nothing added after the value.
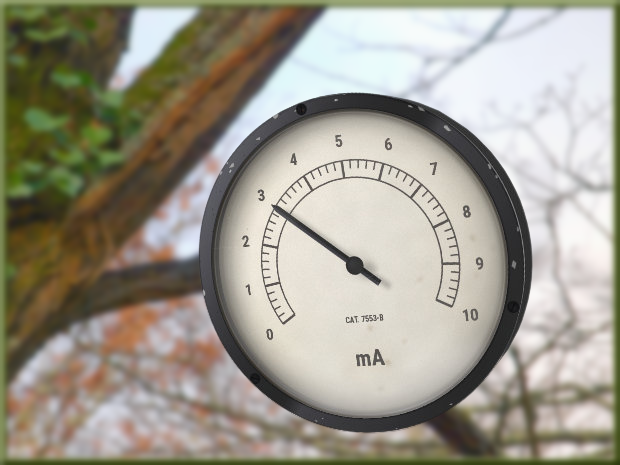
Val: 3 mA
